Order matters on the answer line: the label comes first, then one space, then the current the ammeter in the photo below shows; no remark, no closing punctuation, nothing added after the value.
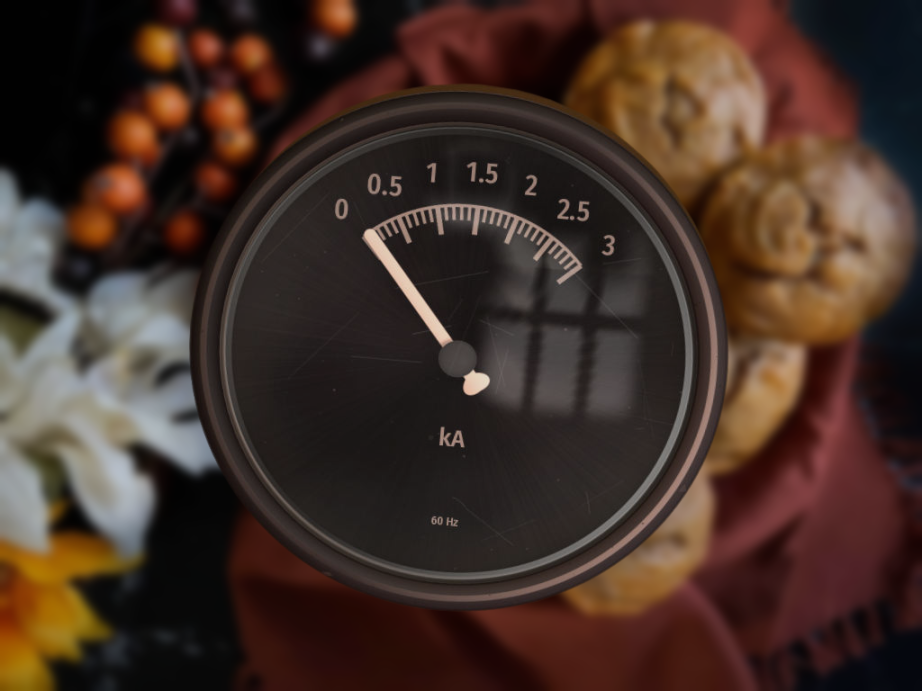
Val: 0.1 kA
